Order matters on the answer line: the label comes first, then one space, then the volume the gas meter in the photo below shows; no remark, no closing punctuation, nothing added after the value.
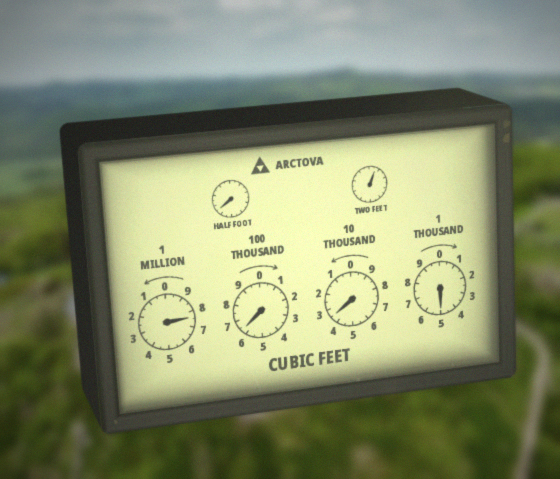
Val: 763500 ft³
